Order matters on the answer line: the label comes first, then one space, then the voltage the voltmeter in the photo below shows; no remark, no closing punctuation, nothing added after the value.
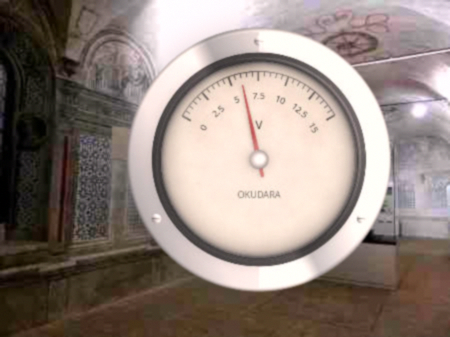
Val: 6 V
